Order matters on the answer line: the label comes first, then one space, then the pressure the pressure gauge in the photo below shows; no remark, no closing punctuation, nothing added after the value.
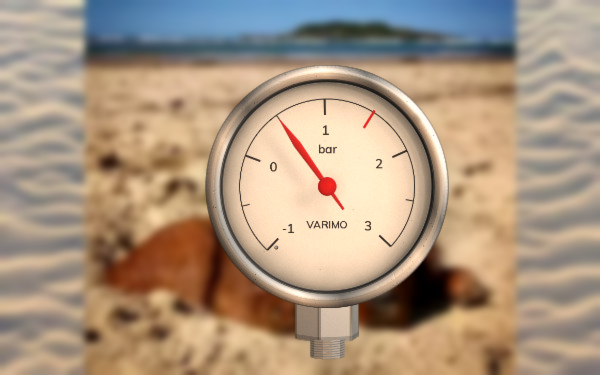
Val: 0.5 bar
